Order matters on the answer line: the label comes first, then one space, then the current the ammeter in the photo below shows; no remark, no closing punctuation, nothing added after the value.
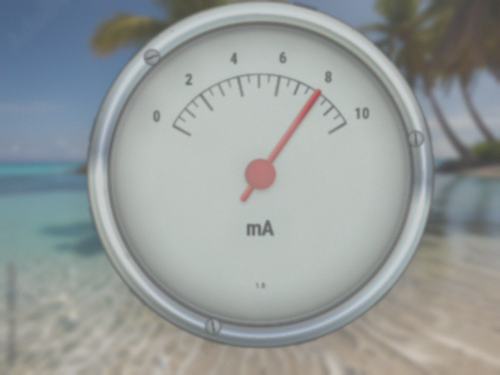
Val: 8 mA
